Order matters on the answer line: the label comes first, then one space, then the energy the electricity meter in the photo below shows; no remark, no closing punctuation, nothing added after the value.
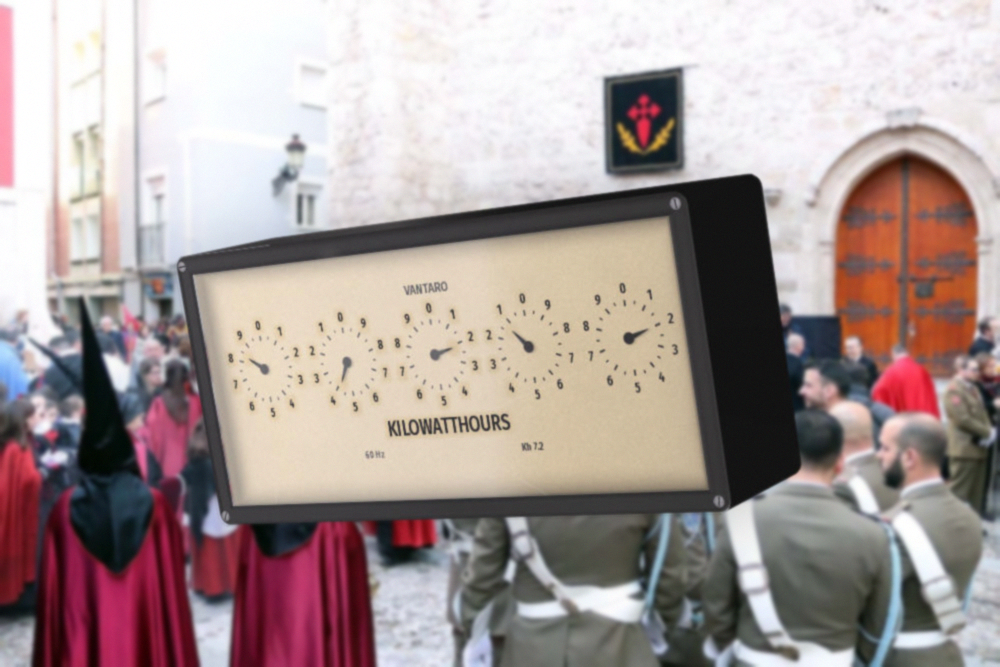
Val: 84212 kWh
